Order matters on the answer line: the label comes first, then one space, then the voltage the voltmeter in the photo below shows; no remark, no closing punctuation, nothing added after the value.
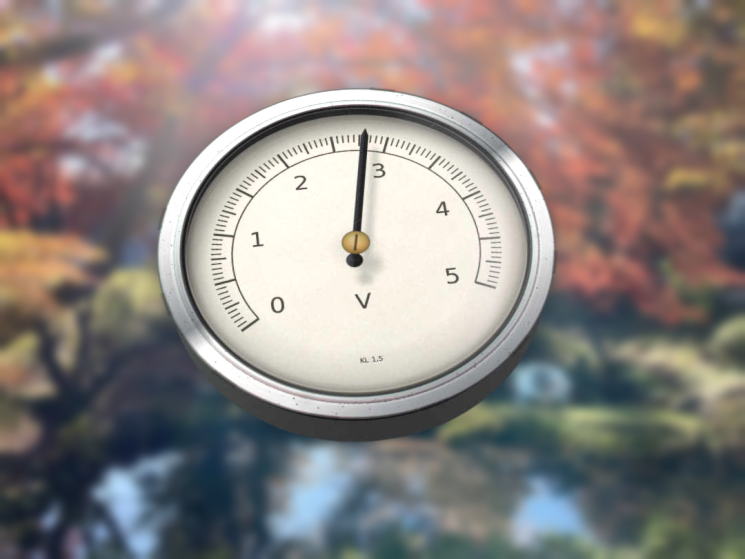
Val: 2.8 V
